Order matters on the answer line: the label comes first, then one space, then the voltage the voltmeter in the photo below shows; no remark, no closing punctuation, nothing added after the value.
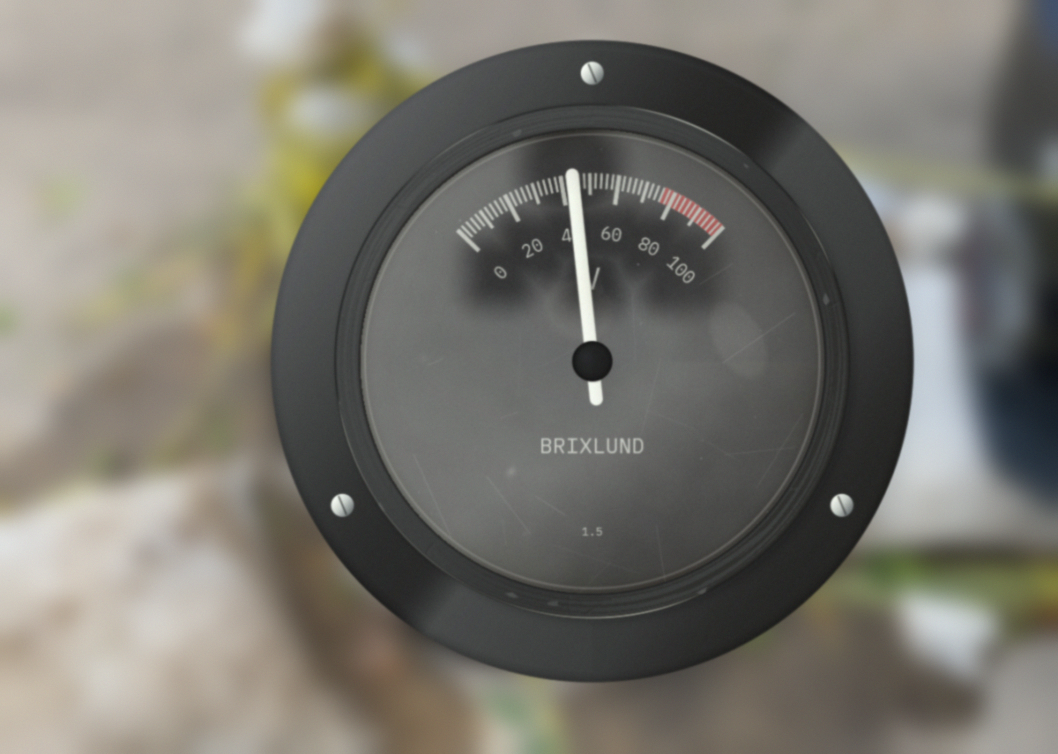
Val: 44 V
